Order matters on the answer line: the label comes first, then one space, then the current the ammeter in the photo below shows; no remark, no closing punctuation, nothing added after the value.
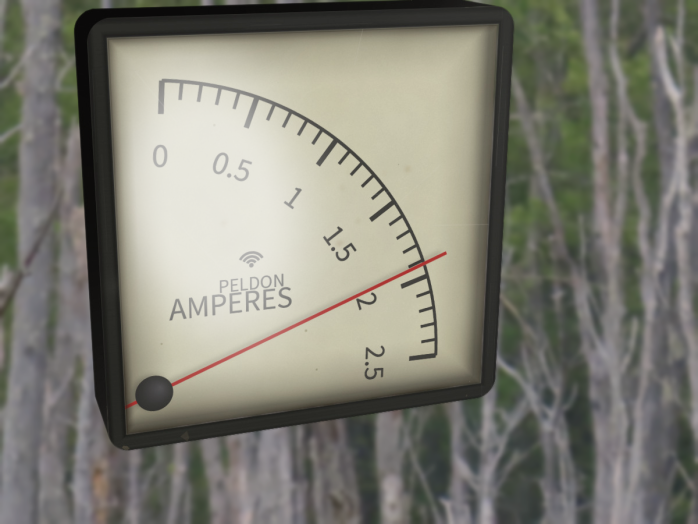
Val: 1.9 A
